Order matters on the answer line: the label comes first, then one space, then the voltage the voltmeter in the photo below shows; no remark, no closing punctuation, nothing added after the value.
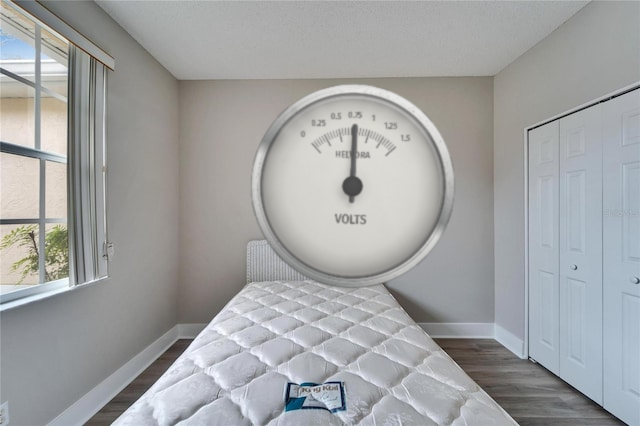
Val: 0.75 V
